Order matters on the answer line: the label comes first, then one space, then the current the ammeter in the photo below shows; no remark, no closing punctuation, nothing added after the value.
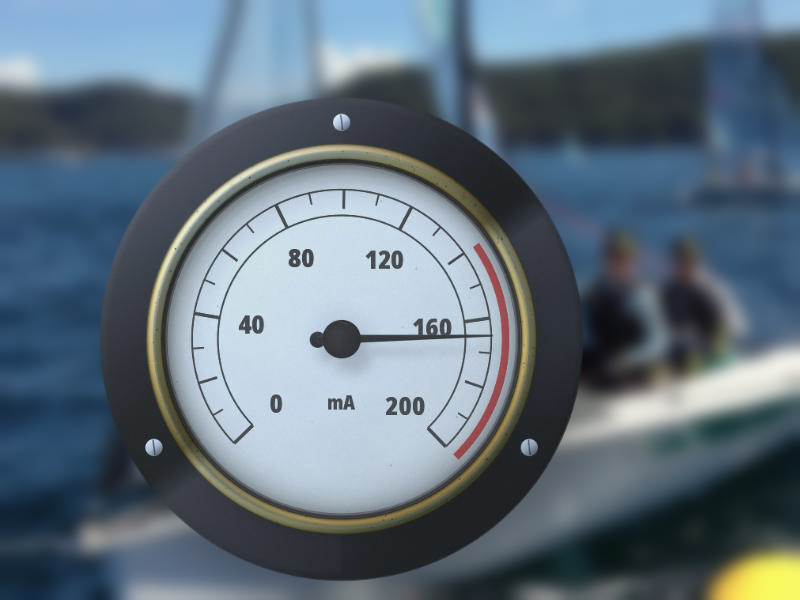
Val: 165 mA
